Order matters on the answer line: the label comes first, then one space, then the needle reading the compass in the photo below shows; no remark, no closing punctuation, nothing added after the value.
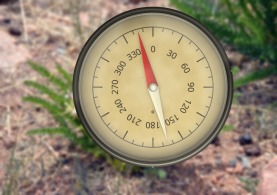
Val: 345 °
